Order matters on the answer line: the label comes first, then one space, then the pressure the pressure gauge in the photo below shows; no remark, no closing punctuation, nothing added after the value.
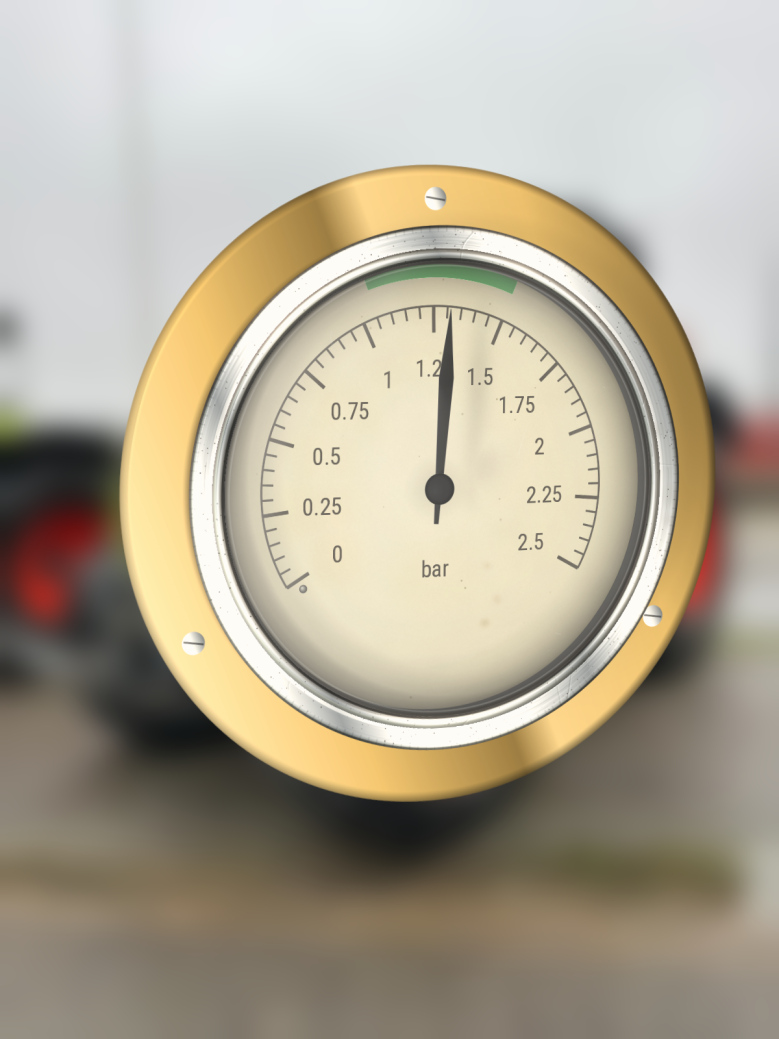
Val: 1.3 bar
